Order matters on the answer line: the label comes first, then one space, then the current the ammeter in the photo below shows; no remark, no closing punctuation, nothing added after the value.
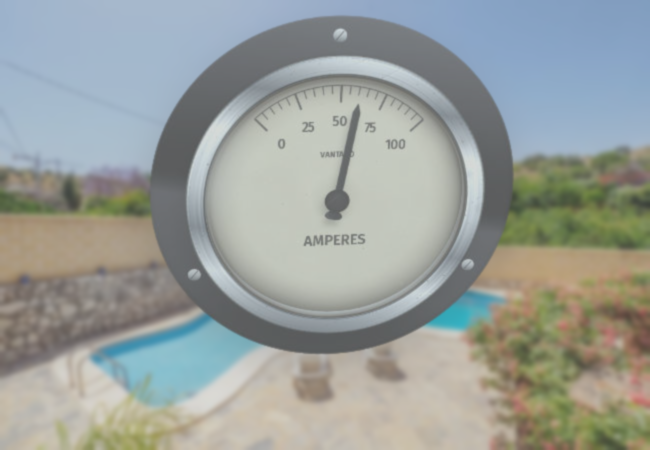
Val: 60 A
